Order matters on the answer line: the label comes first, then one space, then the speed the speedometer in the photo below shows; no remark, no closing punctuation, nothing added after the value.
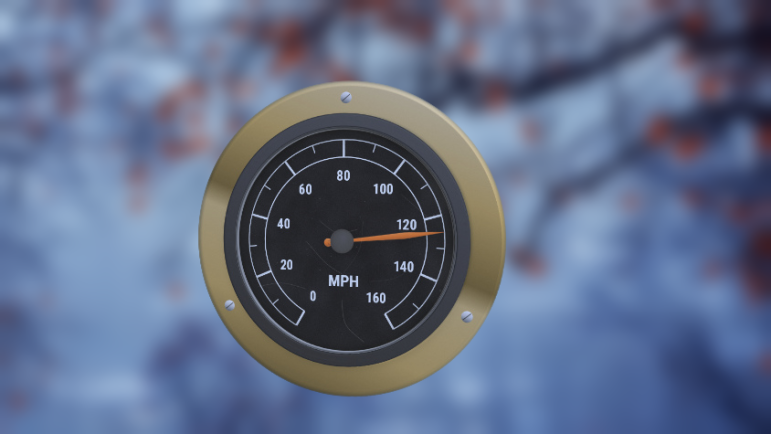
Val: 125 mph
